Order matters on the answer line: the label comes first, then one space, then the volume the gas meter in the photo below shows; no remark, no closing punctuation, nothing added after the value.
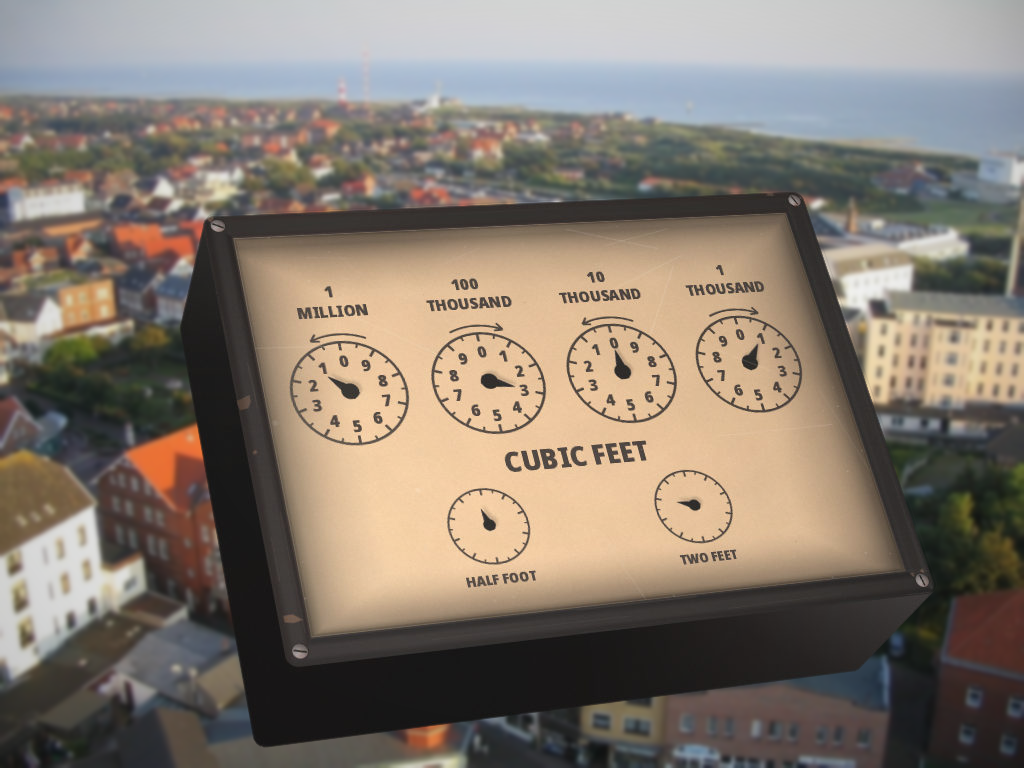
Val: 130100 ft³
